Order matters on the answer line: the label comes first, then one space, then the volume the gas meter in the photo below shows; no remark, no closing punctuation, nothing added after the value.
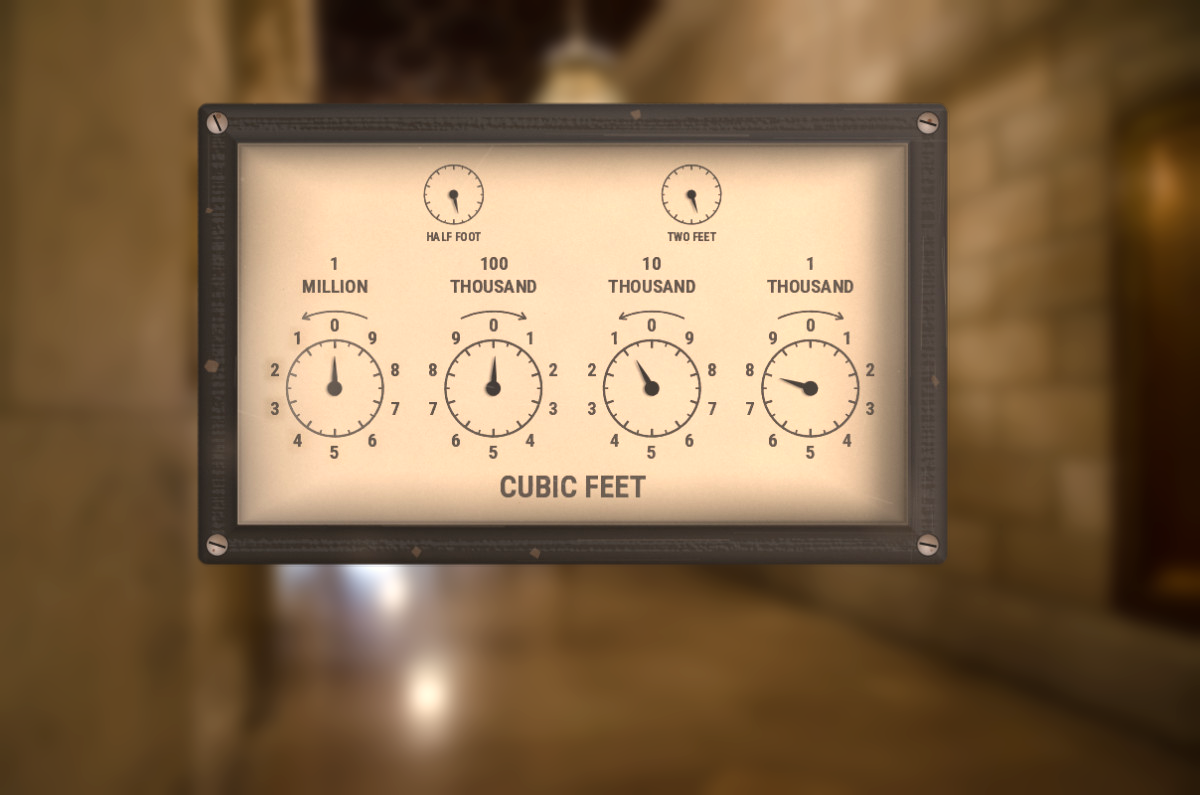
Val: 800 ft³
